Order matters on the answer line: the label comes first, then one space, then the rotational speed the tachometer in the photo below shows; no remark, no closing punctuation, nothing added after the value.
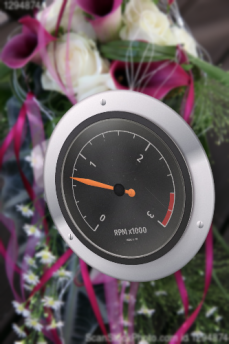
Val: 700 rpm
